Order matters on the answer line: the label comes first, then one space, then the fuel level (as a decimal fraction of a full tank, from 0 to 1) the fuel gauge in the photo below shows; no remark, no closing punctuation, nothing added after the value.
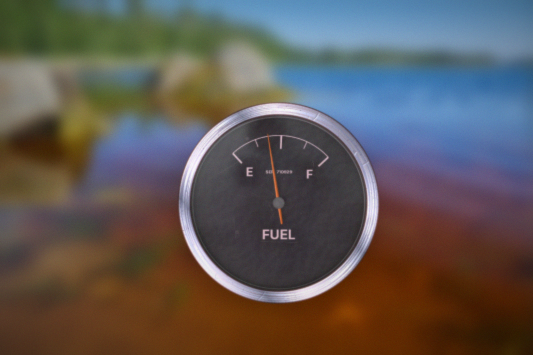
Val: 0.375
